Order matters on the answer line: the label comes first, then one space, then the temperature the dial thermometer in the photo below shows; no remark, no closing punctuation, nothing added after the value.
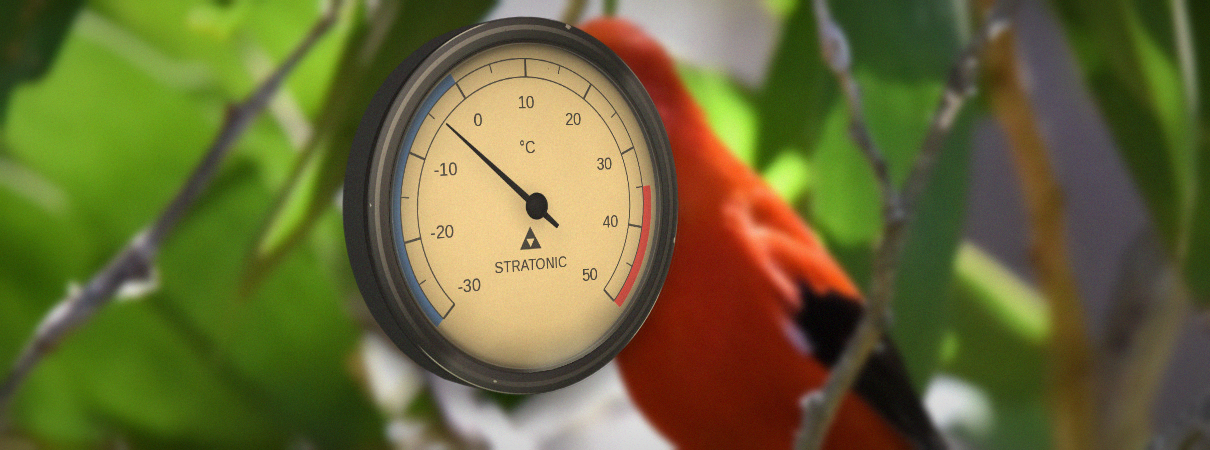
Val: -5 °C
